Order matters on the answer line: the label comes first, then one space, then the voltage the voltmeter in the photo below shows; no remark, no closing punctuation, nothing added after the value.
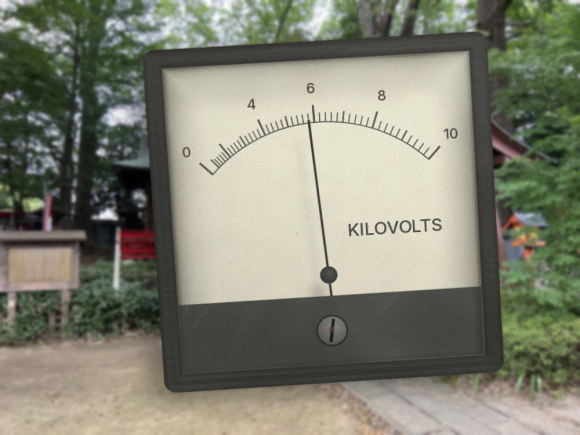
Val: 5.8 kV
